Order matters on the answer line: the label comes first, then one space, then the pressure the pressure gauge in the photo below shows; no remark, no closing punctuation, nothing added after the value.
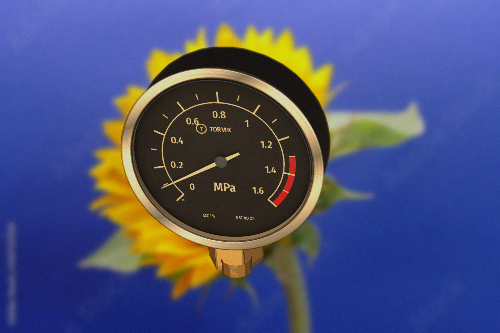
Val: 0.1 MPa
